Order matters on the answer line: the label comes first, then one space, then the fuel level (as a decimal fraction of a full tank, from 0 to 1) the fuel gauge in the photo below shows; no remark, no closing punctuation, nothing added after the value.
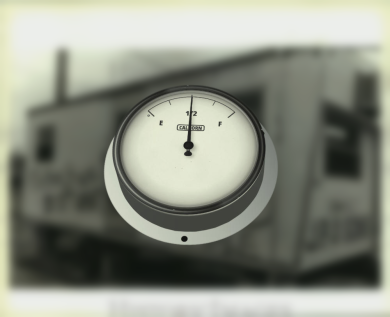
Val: 0.5
